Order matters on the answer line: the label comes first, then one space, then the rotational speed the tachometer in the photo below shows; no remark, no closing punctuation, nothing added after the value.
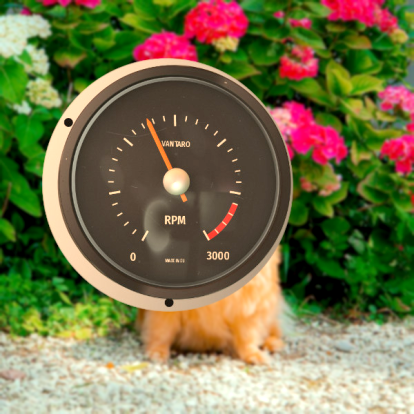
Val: 1250 rpm
